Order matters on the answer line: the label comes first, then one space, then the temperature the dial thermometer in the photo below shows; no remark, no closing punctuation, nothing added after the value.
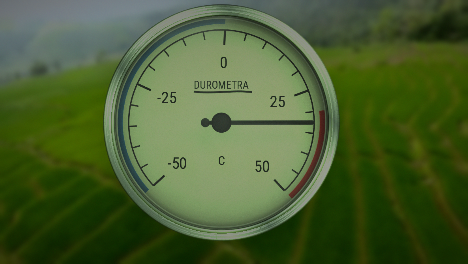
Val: 32.5 °C
